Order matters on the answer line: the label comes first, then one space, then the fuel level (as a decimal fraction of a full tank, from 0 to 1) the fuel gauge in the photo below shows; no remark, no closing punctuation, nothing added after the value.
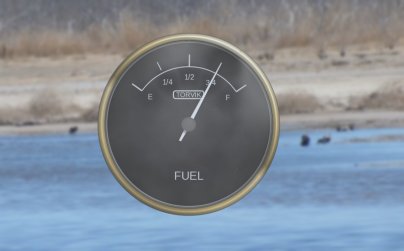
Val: 0.75
